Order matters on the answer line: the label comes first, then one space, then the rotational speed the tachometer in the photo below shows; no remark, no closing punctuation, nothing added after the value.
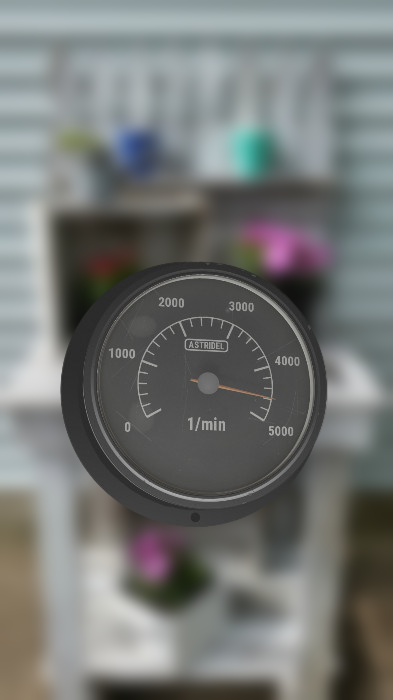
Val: 4600 rpm
